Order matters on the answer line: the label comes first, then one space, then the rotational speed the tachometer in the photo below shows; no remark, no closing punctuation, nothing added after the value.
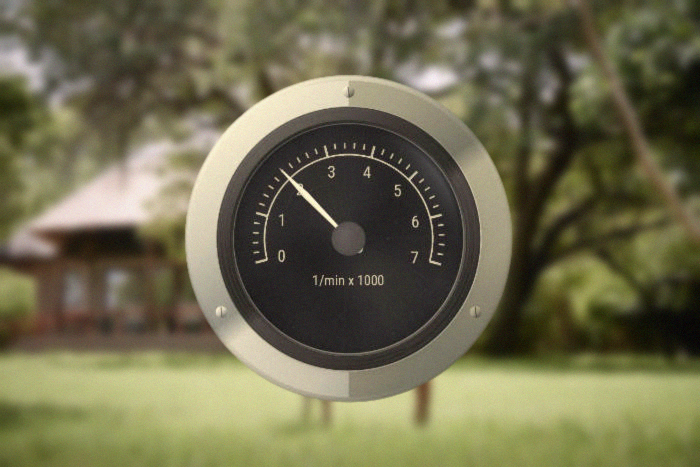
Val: 2000 rpm
